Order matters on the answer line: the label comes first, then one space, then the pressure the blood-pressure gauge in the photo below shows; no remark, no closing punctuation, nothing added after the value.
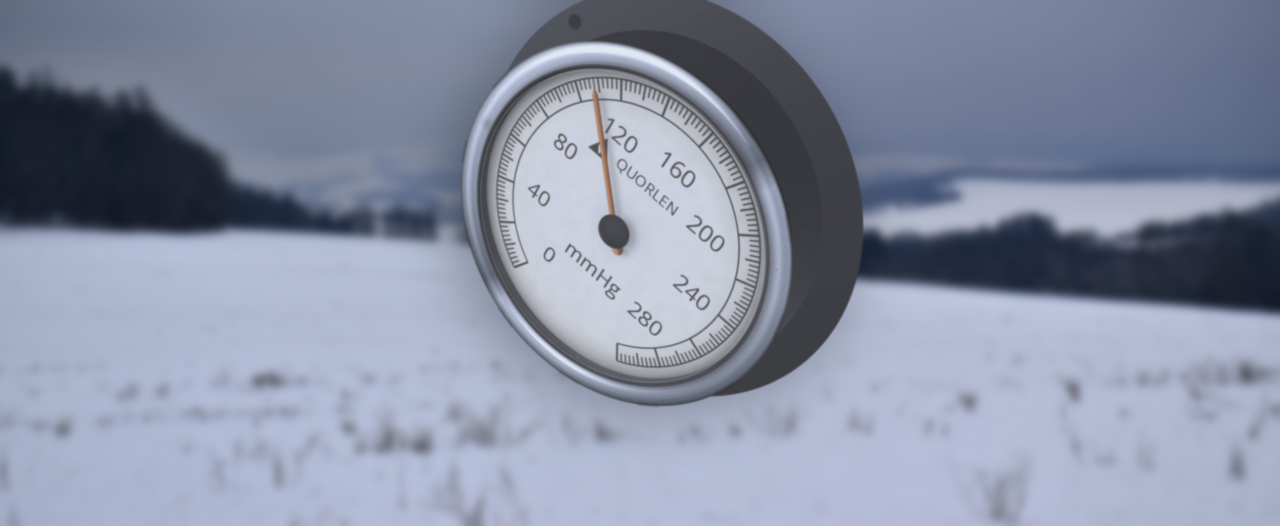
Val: 110 mmHg
